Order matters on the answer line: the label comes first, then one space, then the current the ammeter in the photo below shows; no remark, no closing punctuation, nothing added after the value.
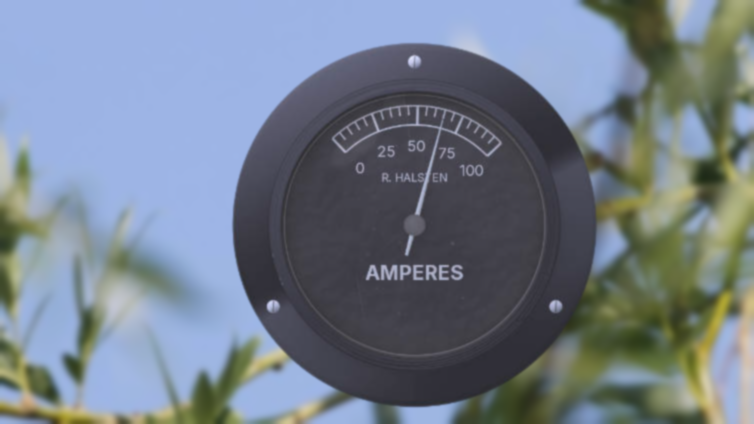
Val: 65 A
